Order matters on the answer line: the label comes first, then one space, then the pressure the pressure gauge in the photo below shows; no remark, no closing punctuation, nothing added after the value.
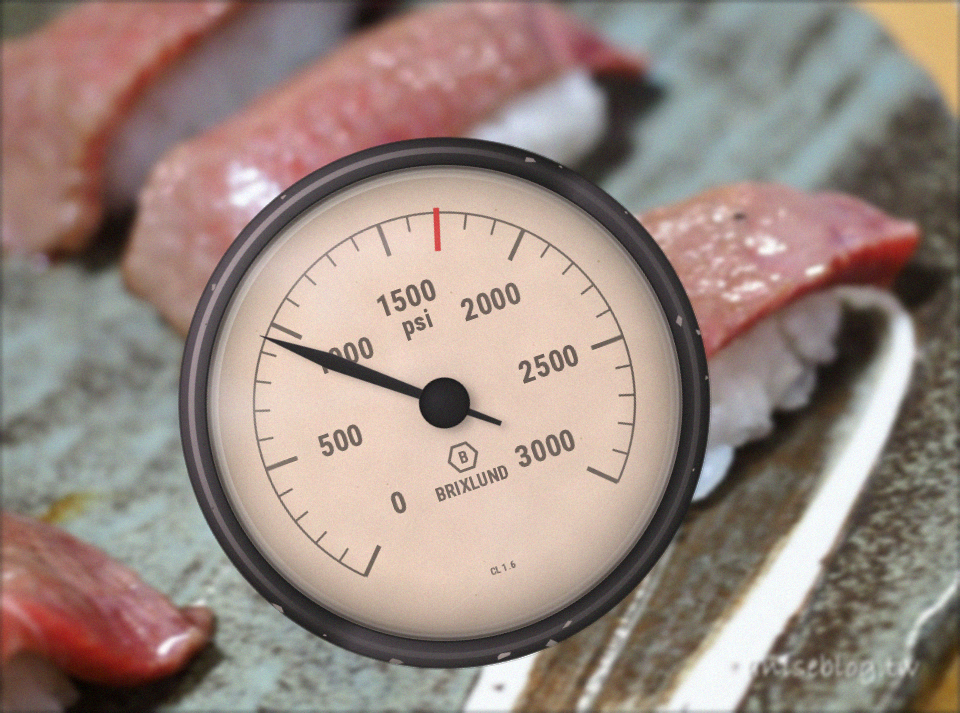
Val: 950 psi
